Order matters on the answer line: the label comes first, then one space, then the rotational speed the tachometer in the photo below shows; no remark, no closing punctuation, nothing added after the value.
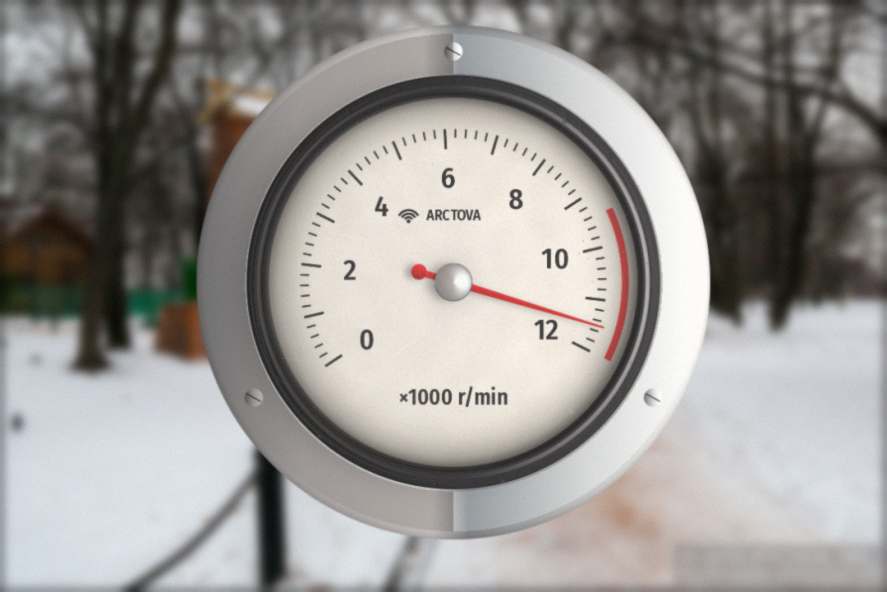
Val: 11500 rpm
